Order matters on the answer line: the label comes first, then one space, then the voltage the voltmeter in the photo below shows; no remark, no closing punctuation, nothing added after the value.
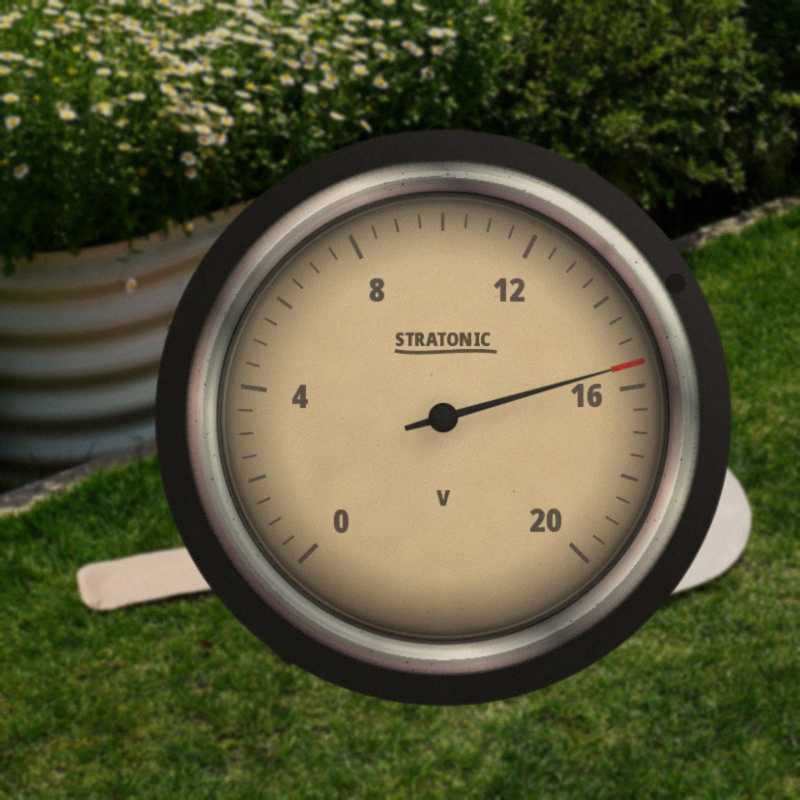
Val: 15.5 V
